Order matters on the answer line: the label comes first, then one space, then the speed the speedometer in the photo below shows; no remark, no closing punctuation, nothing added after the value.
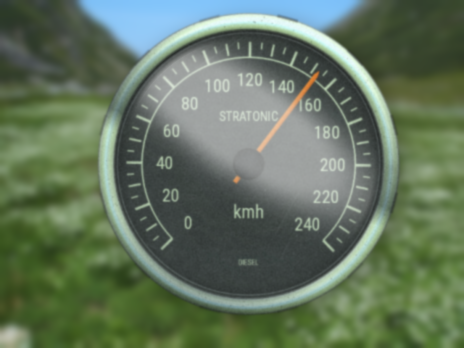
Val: 152.5 km/h
